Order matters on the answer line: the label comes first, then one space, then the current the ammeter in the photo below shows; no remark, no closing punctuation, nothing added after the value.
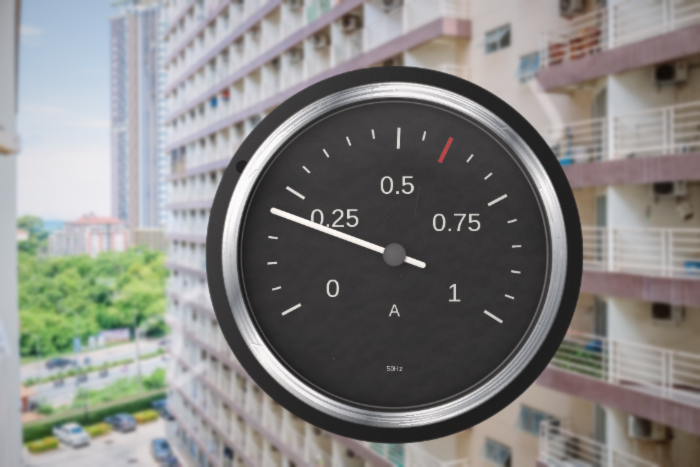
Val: 0.2 A
